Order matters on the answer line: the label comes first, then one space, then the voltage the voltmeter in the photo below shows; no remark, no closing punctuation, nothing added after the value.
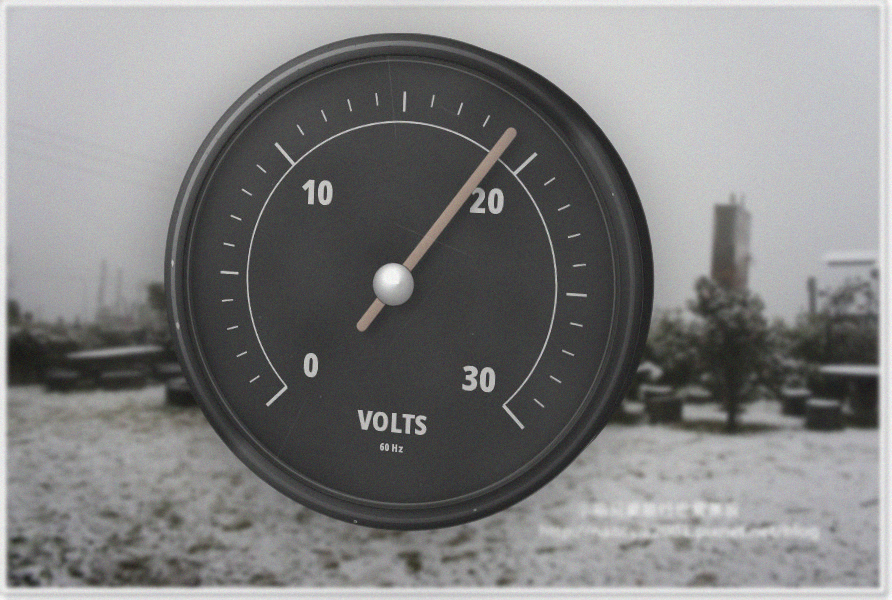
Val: 19 V
